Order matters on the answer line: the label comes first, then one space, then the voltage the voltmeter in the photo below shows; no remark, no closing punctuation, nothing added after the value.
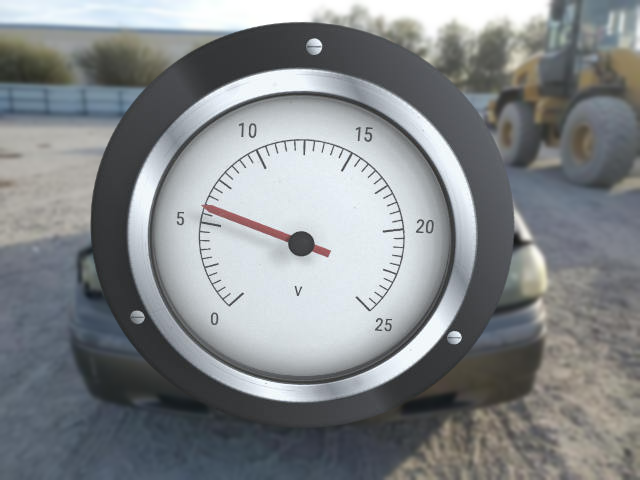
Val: 6 V
